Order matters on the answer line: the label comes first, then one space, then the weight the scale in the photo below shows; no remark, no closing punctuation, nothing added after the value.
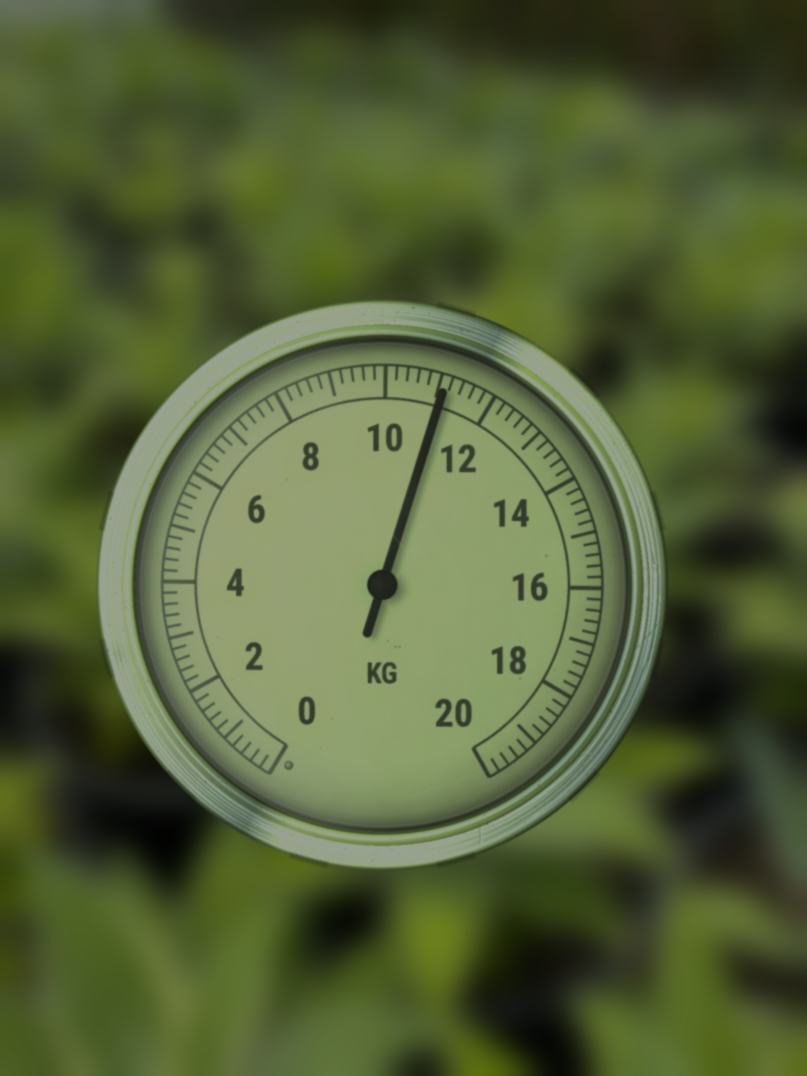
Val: 11.1 kg
